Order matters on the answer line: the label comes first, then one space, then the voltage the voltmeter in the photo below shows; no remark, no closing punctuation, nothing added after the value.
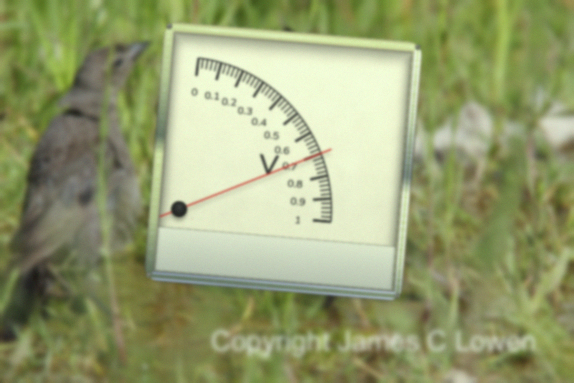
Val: 0.7 V
